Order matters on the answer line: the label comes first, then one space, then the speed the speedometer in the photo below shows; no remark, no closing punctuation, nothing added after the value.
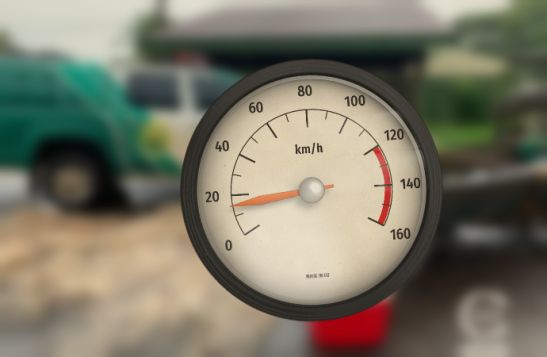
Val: 15 km/h
